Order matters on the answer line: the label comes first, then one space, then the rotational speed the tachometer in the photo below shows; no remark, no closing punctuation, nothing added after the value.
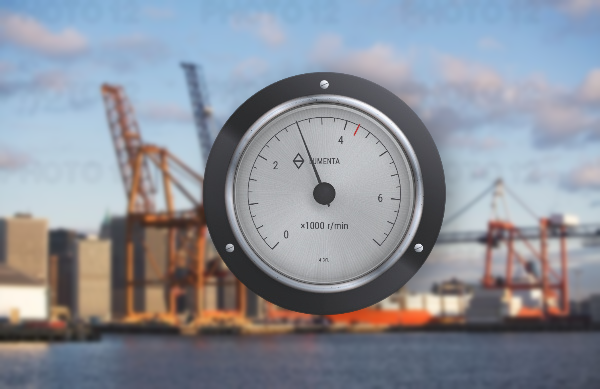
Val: 3000 rpm
